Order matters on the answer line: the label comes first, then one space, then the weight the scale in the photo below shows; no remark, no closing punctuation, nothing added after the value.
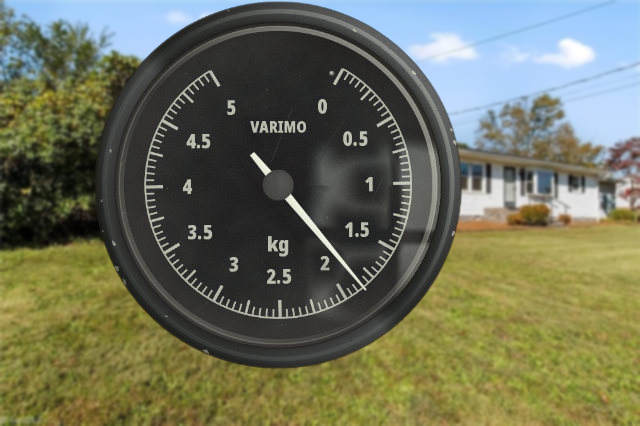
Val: 1.85 kg
